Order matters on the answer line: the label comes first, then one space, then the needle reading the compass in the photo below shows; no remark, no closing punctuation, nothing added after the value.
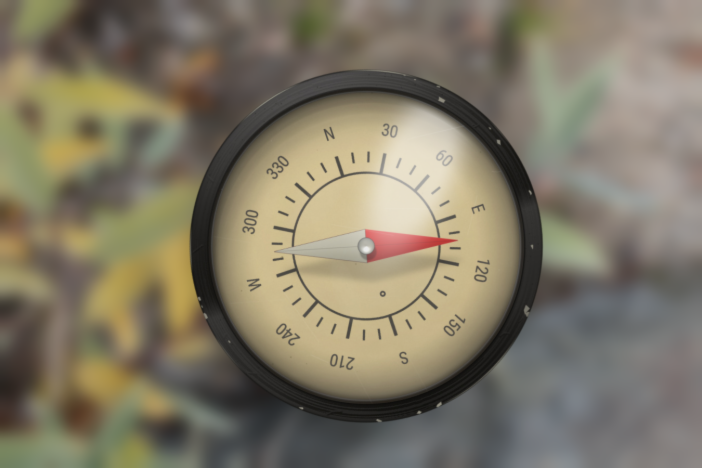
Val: 105 °
